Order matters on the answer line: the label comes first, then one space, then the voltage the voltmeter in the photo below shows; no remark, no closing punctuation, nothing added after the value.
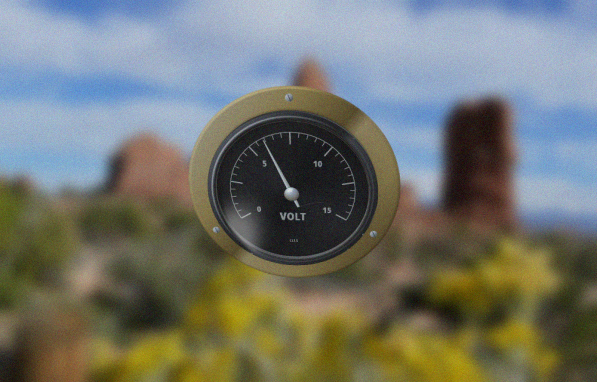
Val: 6 V
